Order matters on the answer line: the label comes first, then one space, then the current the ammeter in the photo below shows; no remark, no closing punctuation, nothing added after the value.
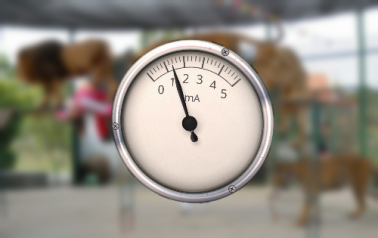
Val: 1.4 mA
